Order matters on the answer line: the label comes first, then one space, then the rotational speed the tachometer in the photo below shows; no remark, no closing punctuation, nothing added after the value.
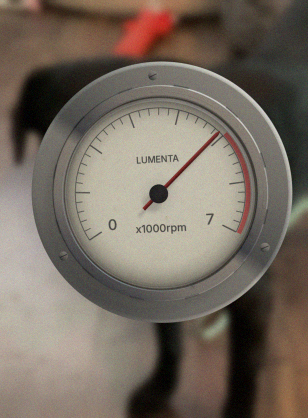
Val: 4900 rpm
